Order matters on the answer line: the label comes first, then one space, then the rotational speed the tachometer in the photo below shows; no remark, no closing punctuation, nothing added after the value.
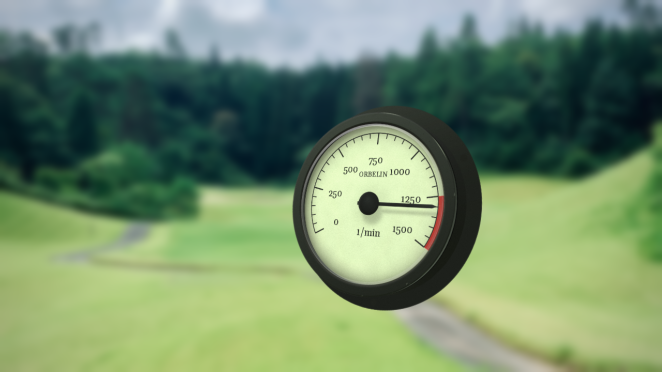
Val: 1300 rpm
